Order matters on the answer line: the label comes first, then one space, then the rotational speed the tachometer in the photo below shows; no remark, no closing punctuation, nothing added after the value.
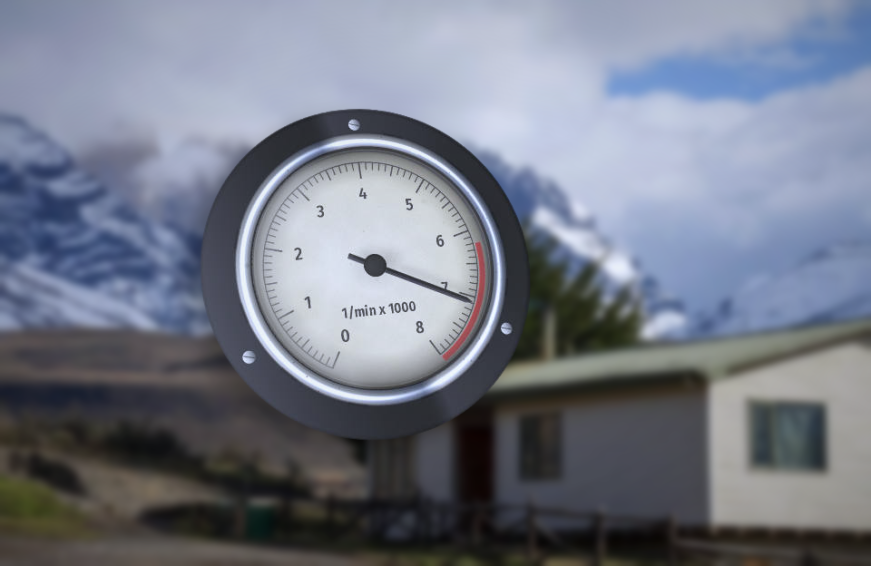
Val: 7100 rpm
